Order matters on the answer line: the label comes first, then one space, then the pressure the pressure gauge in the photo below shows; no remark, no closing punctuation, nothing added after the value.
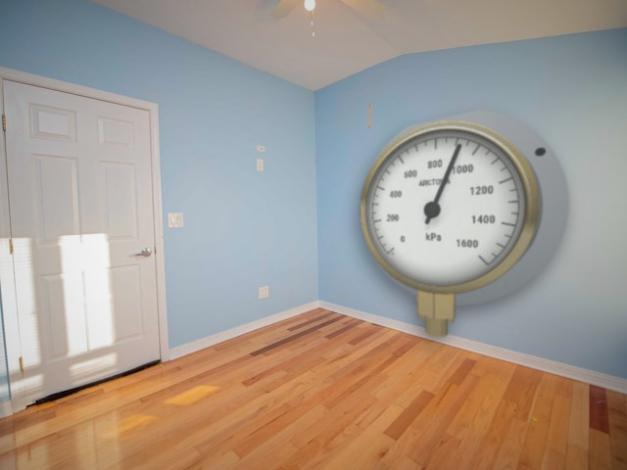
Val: 925 kPa
